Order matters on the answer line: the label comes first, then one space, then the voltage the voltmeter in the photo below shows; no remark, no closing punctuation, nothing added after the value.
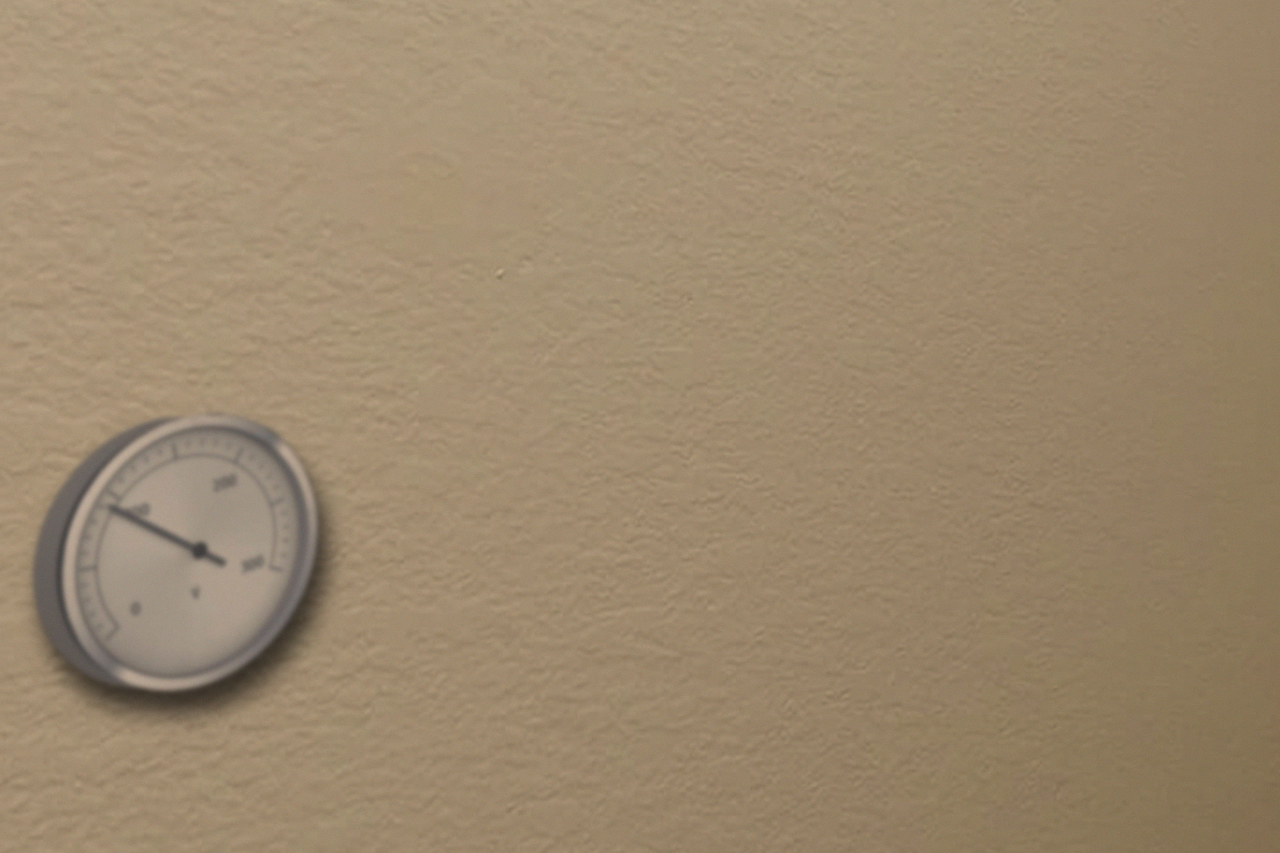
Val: 90 V
